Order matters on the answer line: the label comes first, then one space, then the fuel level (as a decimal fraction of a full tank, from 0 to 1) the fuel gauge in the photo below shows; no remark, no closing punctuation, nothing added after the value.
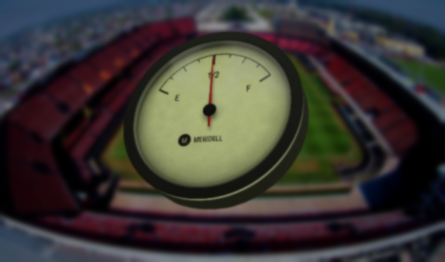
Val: 0.5
